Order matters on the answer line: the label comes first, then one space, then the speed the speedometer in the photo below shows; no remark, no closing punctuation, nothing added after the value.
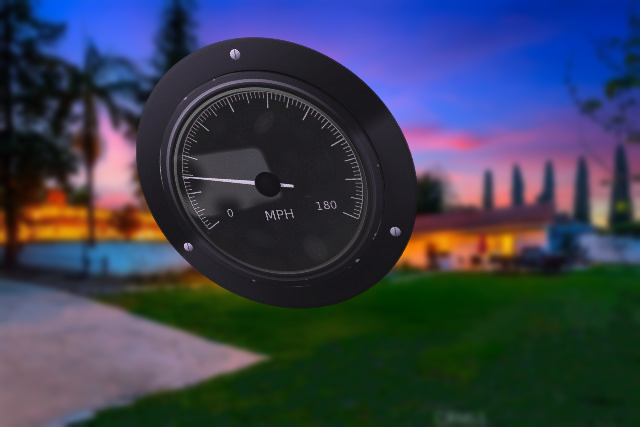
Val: 30 mph
